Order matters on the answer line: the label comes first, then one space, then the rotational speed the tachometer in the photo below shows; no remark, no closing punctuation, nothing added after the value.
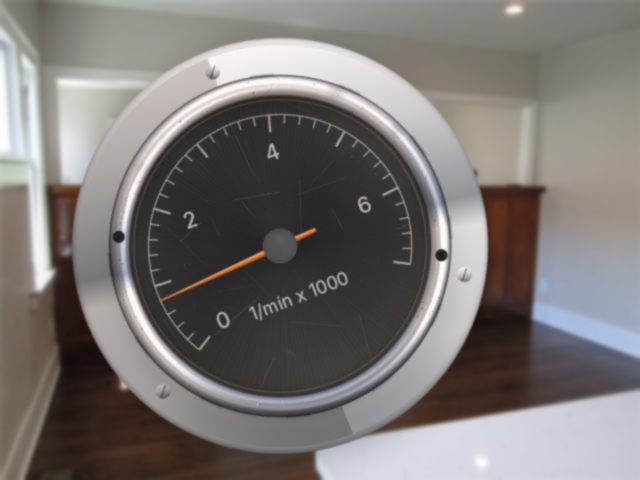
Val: 800 rpm
